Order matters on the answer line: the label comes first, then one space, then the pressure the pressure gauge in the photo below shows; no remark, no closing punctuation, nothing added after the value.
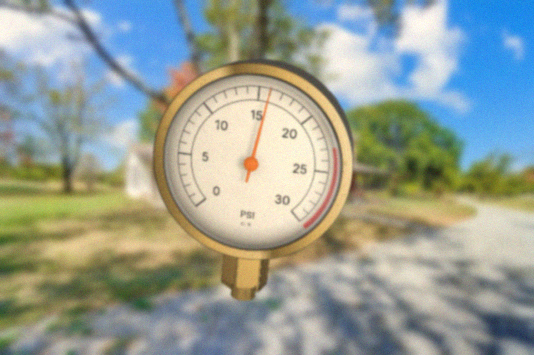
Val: 16 psi
